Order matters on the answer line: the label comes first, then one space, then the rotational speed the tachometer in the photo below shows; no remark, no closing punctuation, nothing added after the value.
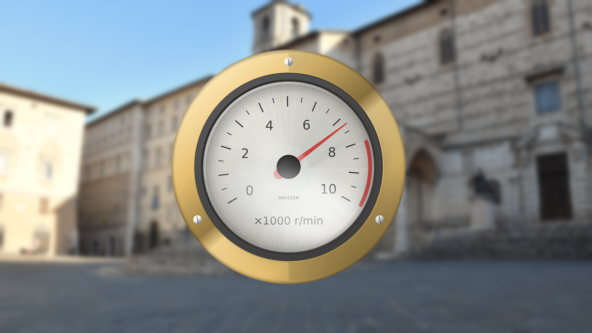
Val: 7250 rpm
